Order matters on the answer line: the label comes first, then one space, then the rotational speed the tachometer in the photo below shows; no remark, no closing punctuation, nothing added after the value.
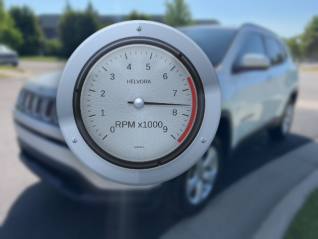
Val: 7600 rpm
